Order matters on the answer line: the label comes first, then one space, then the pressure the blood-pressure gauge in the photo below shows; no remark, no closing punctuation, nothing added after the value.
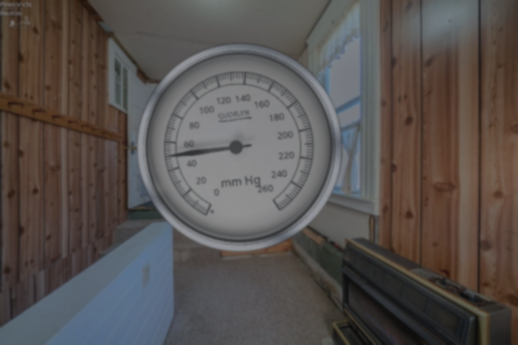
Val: 50 mmHg
